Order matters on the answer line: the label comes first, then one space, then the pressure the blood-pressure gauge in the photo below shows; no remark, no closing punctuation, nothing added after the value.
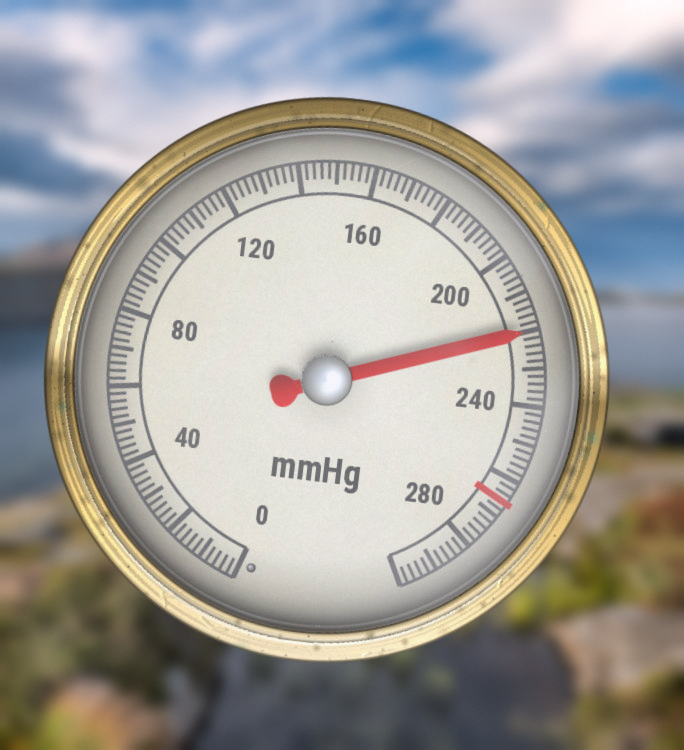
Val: 220 mmHg
